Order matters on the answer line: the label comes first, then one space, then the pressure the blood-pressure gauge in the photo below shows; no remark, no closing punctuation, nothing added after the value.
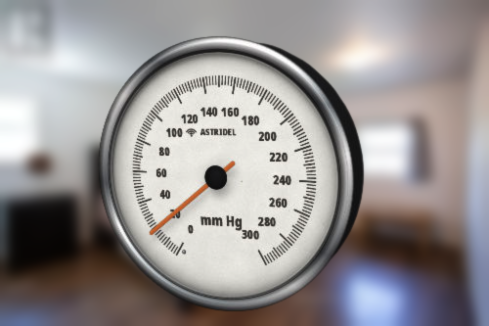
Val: 20 mmHg
